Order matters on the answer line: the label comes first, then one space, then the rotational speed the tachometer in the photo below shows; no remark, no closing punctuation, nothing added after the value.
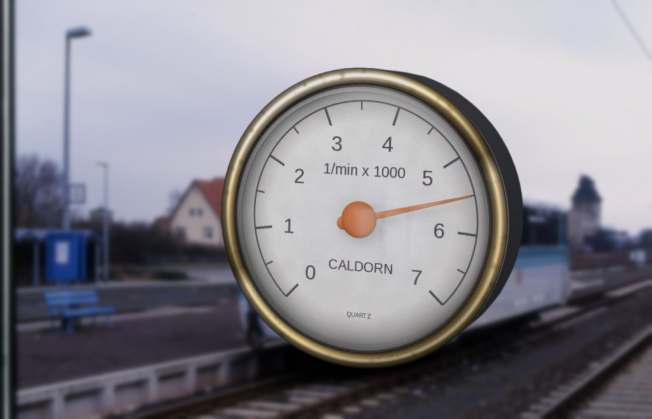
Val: 5500 rpm
